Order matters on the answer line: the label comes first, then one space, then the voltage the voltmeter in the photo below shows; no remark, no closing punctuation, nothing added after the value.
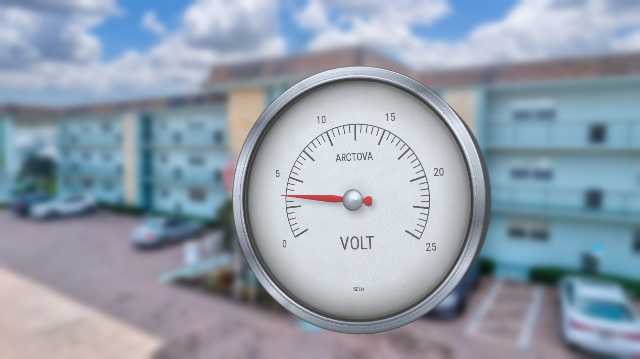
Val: 3.5 V
